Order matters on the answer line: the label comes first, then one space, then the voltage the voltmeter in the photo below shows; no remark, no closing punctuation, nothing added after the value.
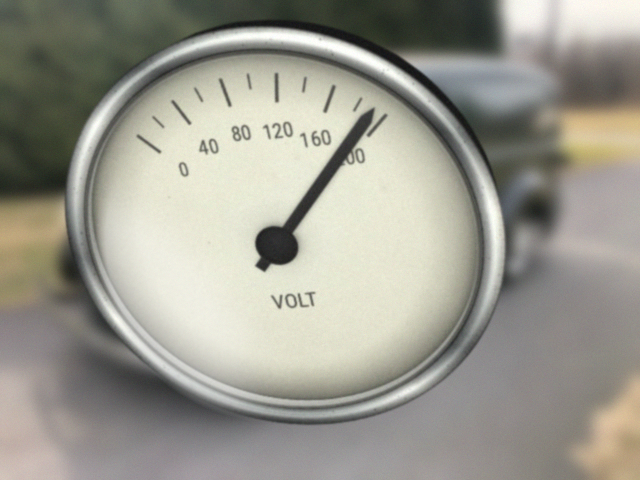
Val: 190 V
